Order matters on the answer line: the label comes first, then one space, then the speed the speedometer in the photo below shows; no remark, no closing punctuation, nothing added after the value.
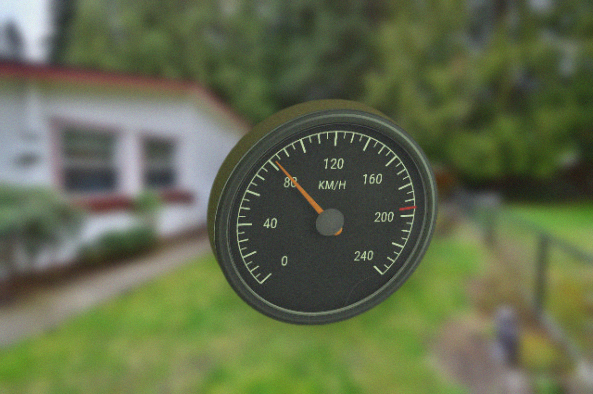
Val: 82.5 km/h
